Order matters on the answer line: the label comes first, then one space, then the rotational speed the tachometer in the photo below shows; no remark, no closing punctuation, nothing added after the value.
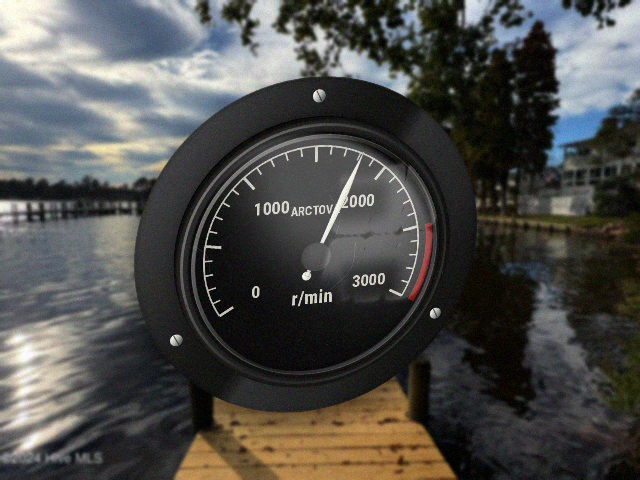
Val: 1800 rpm
